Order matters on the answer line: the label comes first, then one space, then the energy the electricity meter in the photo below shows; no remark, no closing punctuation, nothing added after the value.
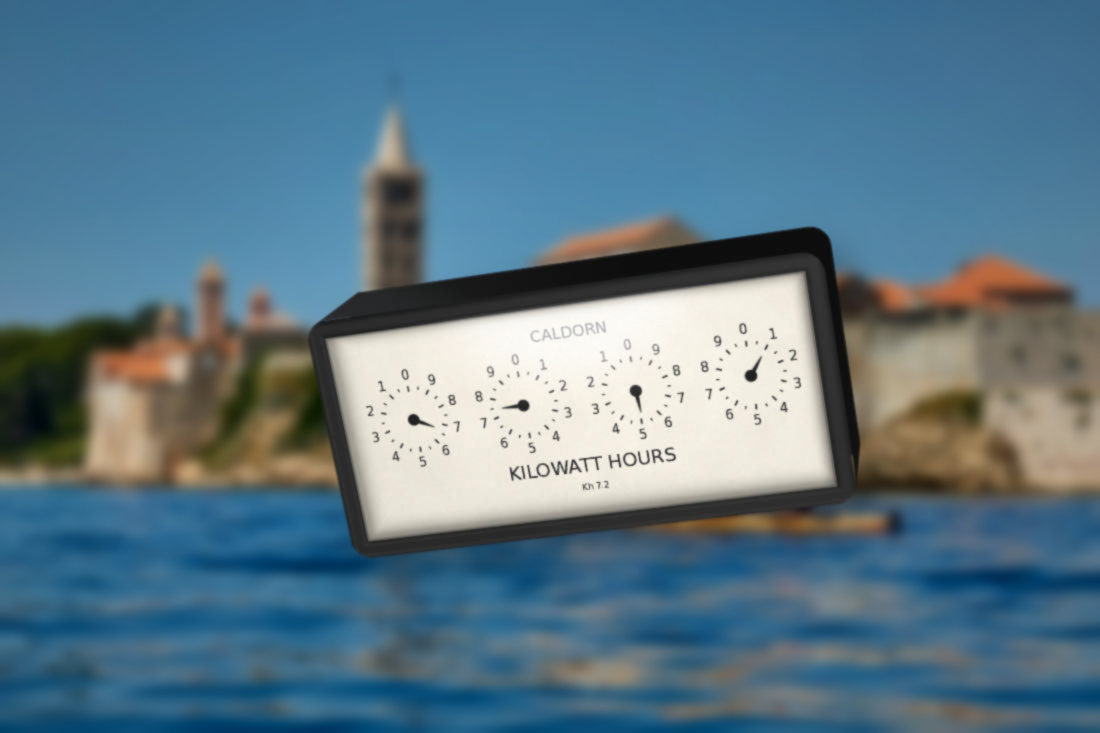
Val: 6751 kWh
